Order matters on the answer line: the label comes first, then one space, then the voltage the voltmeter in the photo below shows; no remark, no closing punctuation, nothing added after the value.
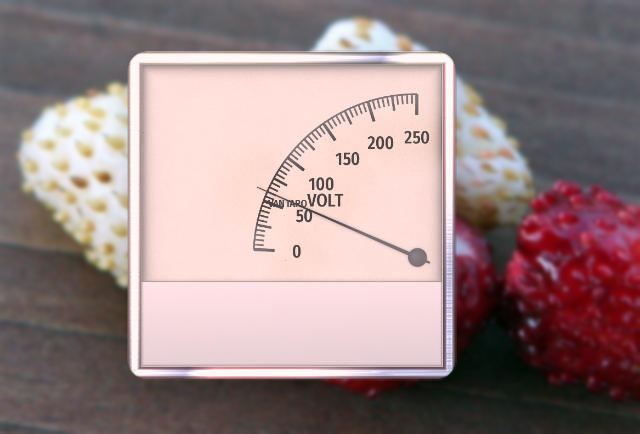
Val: 60 V
